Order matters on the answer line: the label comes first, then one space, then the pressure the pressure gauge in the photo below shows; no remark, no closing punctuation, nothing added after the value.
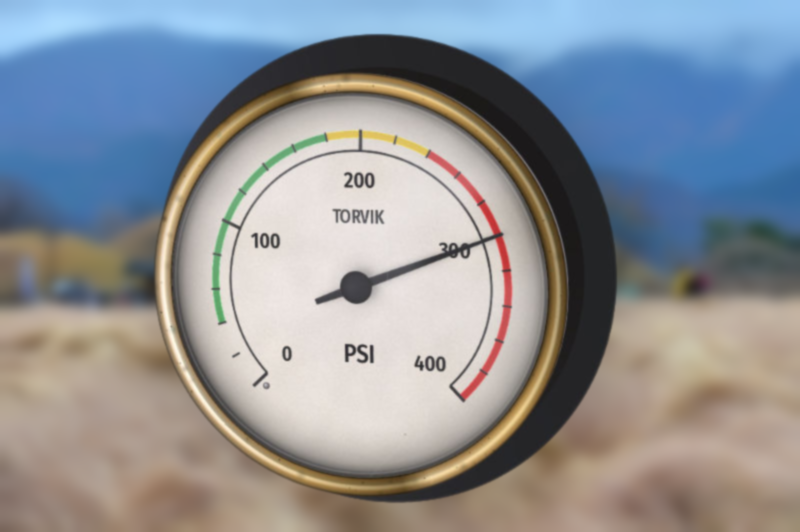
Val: 300 psi
